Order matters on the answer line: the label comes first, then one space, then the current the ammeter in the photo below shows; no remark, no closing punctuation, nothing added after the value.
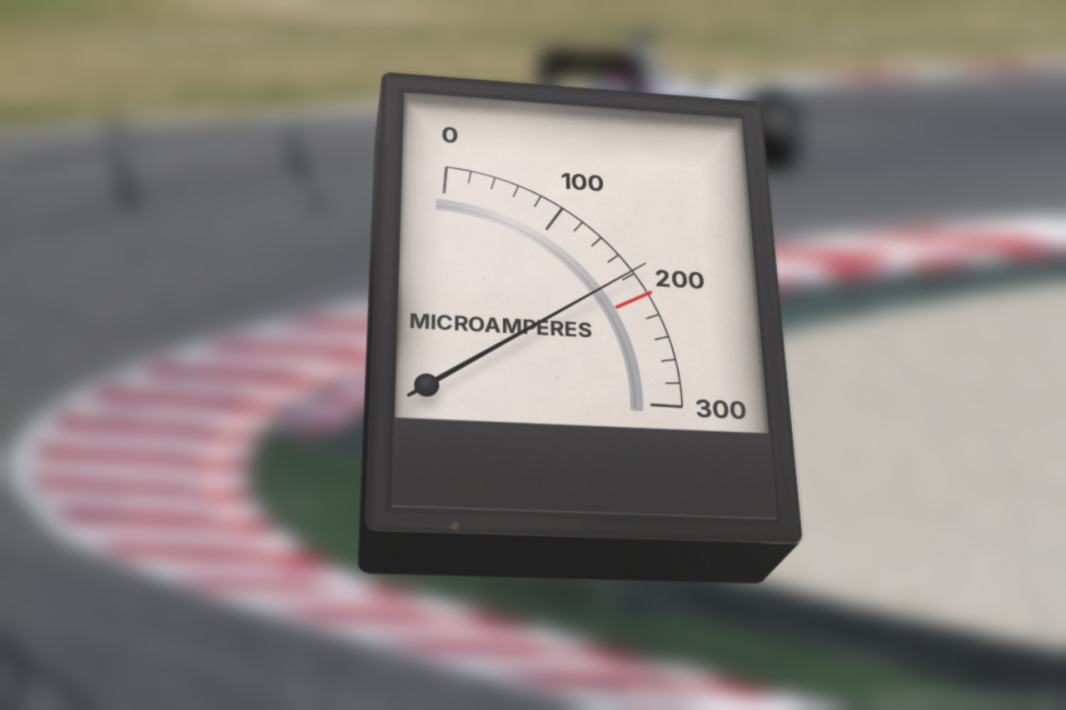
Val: 180 µA
